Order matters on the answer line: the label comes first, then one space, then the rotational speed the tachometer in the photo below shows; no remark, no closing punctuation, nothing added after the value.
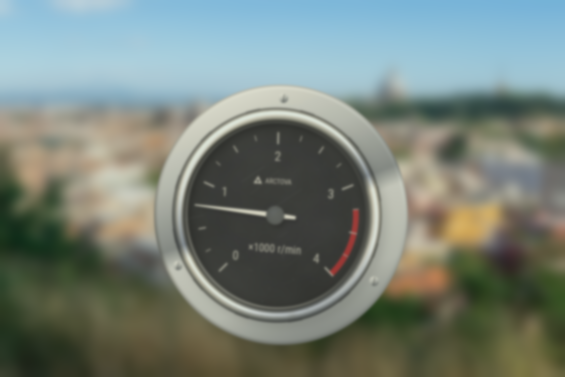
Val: 750 rpm
